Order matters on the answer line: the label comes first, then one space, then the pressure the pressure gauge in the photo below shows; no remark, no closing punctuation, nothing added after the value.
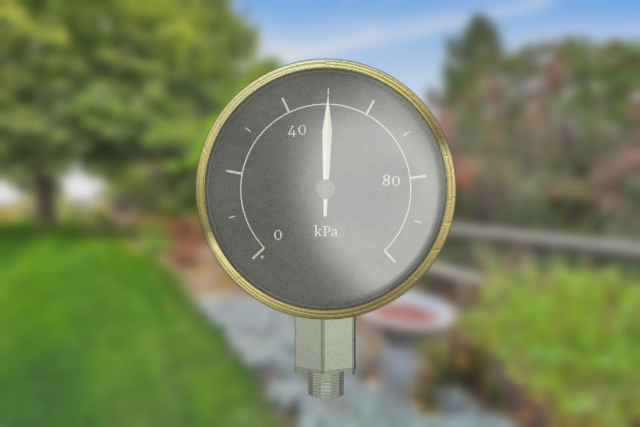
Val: 50 kPa
